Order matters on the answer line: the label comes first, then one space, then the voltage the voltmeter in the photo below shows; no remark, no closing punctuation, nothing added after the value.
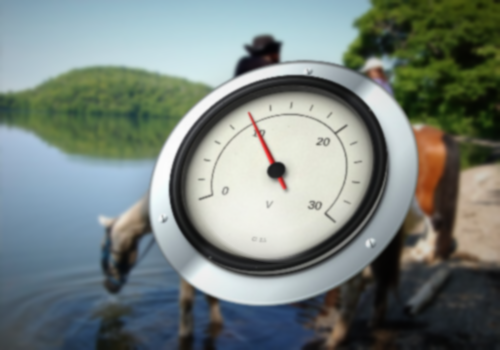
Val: 10 V
